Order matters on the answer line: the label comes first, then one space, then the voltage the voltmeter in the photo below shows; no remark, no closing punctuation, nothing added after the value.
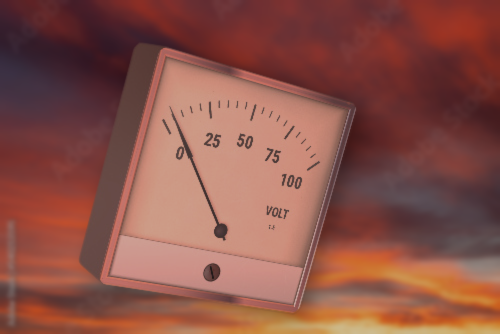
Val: 5 V
